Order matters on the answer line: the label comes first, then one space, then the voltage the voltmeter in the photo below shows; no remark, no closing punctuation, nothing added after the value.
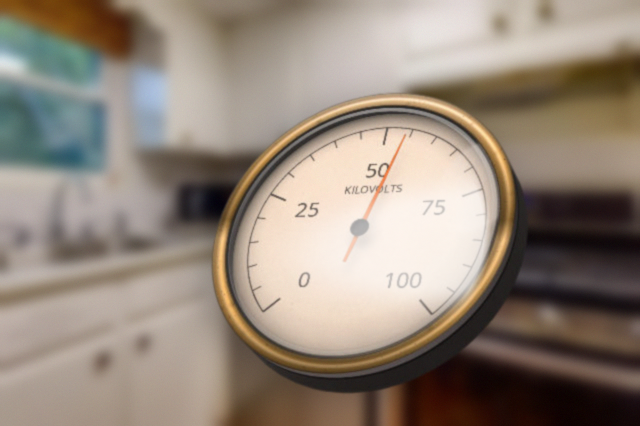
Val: 55 kV
